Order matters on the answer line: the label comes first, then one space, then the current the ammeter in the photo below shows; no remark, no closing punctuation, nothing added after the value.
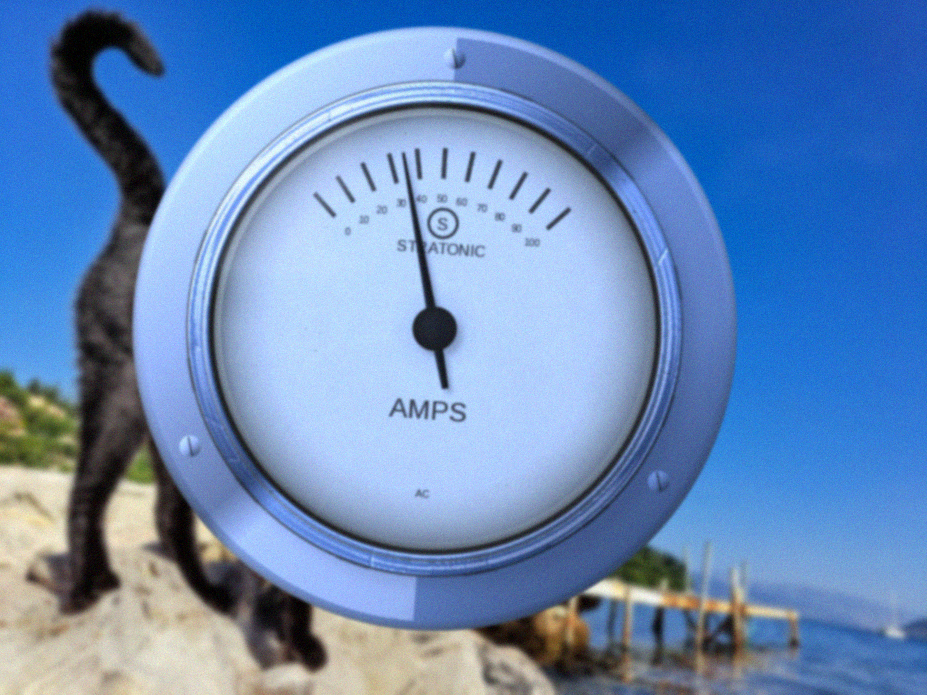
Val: 35 A
